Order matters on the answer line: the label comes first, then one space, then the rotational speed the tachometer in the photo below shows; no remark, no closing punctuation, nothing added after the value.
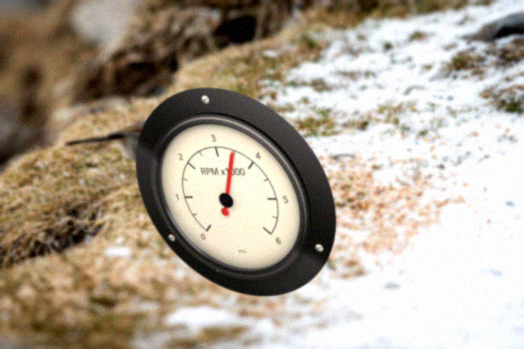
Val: 3500 rpm
